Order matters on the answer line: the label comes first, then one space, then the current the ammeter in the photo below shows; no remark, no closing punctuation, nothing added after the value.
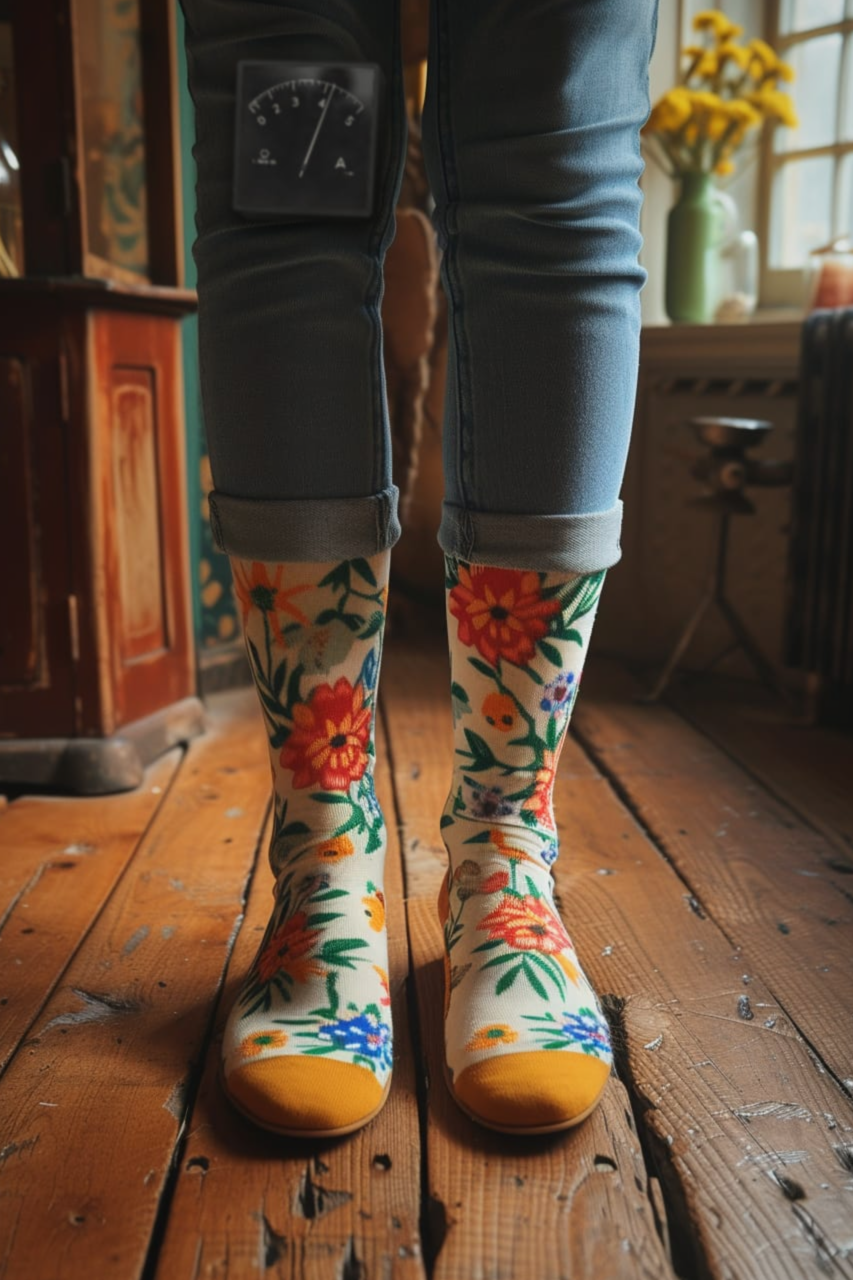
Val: 4.2 A
